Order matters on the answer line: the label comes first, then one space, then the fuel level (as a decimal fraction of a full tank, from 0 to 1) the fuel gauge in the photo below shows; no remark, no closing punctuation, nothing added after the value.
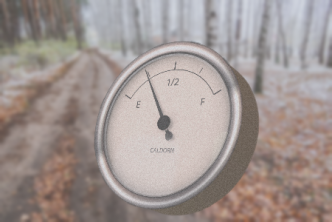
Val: 0.25
